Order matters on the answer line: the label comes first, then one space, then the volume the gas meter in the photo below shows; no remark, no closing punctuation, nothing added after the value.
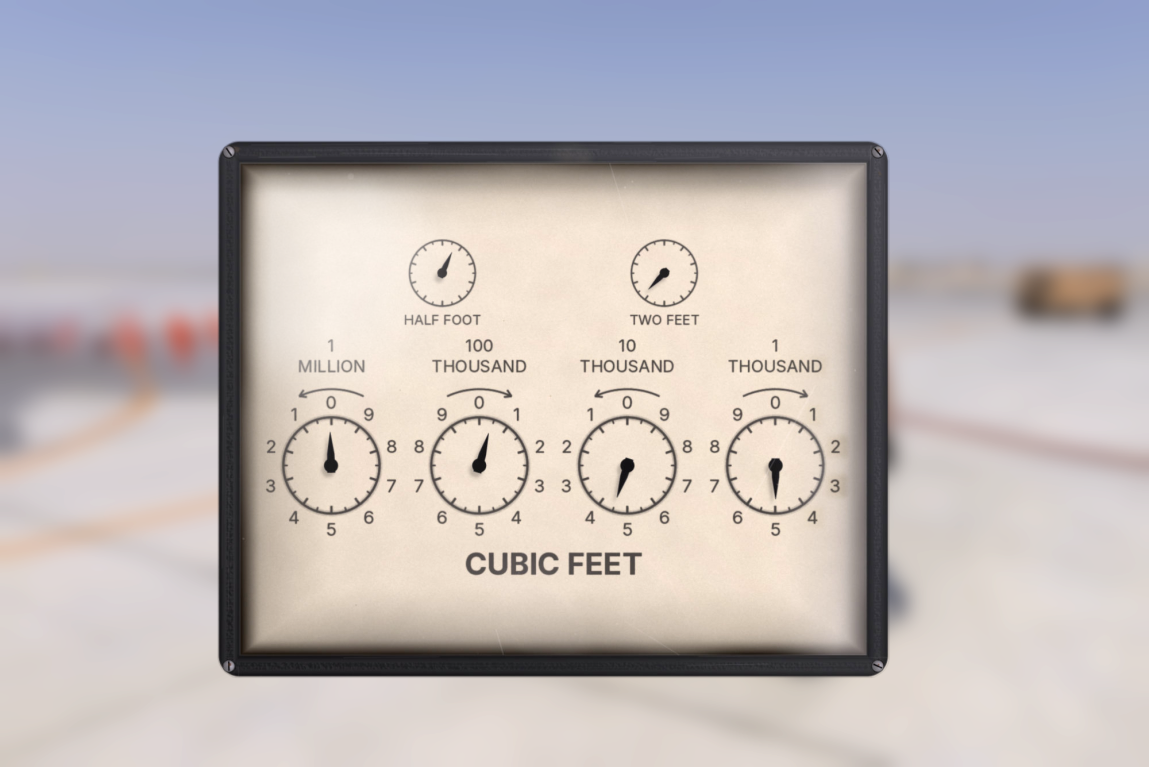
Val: 4500 ft³
